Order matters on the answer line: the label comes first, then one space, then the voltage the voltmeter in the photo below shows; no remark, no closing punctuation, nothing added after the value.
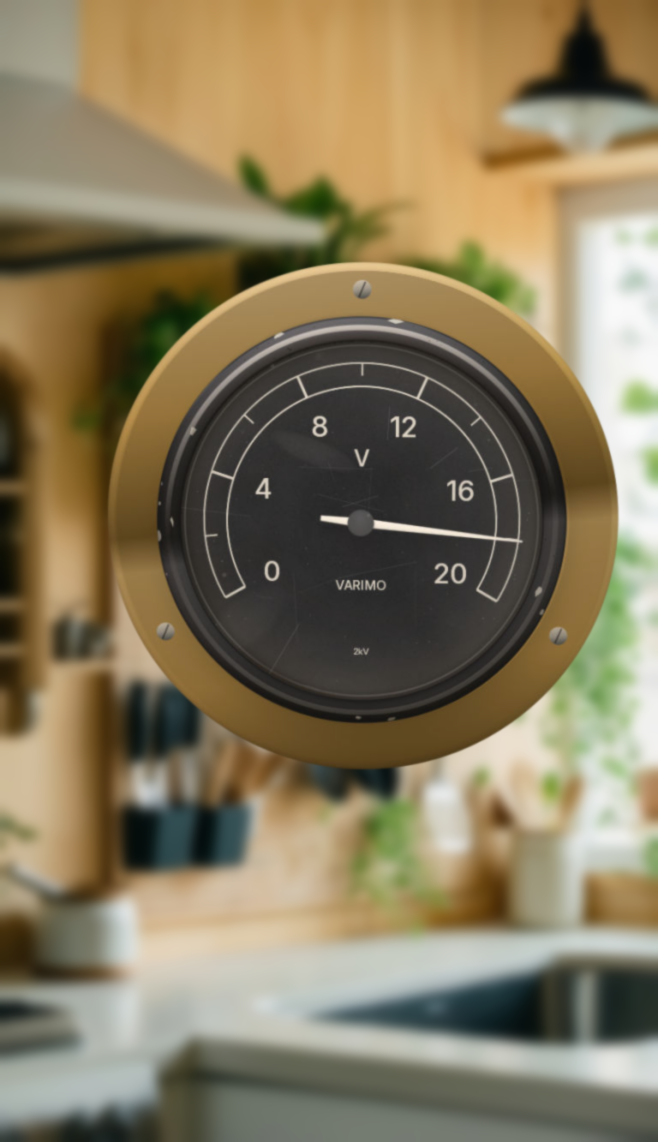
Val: 18 V
